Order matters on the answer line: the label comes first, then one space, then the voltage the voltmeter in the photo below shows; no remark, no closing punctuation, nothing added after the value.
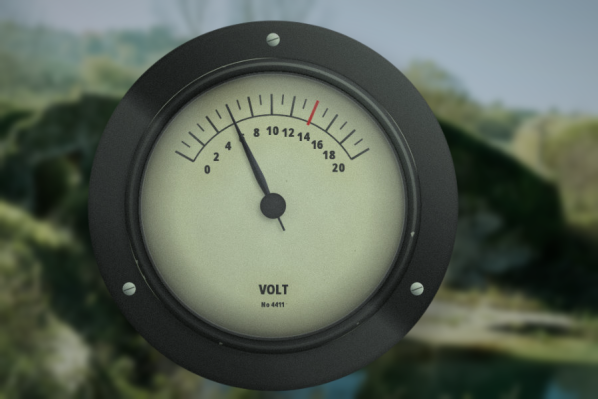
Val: 6 V
